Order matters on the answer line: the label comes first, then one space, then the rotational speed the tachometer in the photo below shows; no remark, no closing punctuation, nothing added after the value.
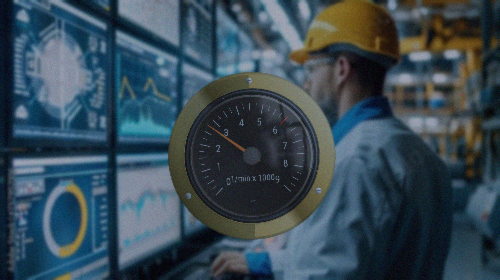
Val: 2750 rpm
